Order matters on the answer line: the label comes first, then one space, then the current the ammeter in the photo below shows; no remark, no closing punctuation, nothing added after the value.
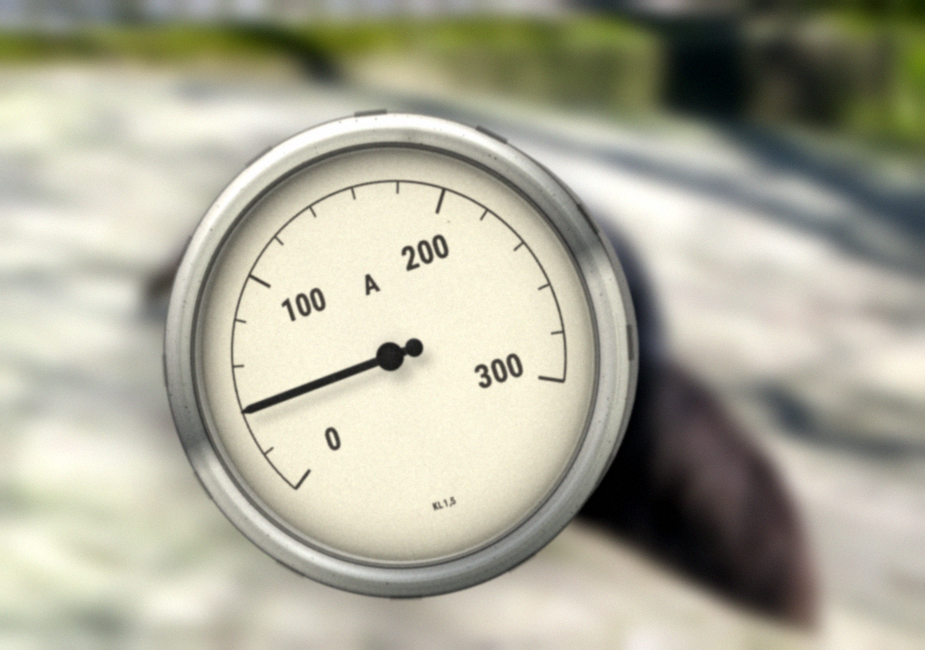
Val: 40 A
